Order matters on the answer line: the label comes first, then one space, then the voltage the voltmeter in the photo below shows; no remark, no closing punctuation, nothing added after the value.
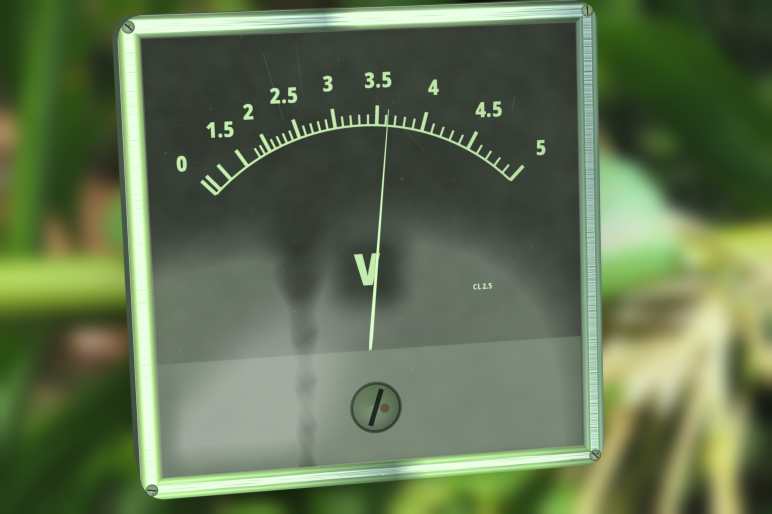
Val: 3.6 V
